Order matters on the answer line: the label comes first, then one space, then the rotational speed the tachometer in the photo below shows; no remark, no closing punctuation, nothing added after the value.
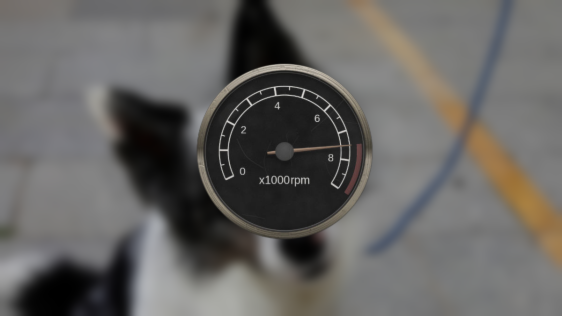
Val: 7500 rpm
